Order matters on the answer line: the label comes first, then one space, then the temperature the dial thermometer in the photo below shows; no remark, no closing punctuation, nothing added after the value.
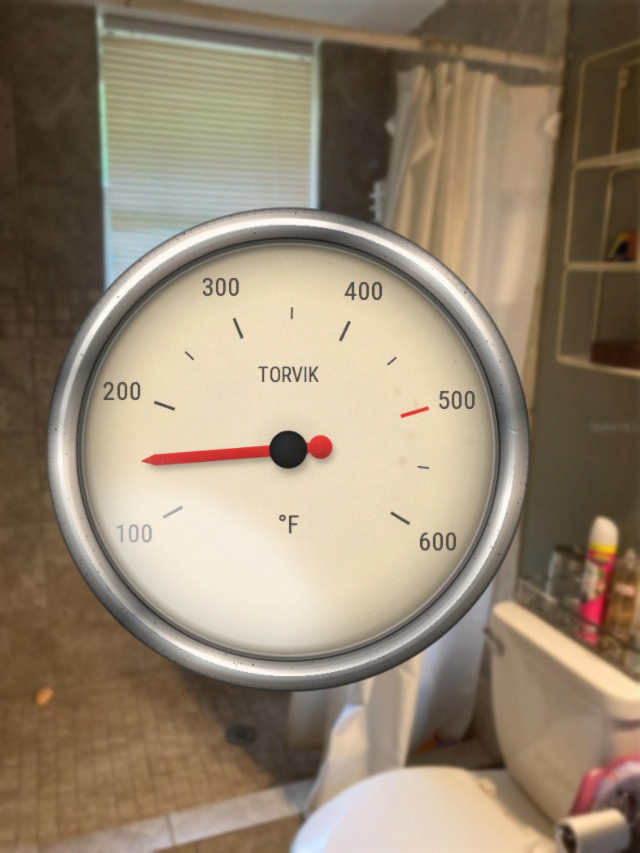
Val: 150 °F
